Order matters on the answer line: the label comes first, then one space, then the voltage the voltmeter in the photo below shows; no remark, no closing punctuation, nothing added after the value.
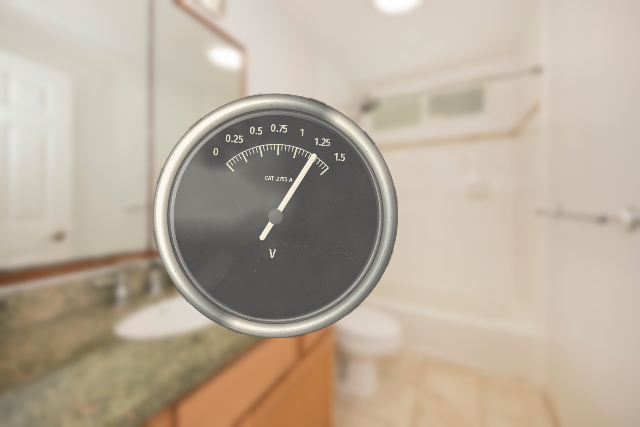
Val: 1.25 V
